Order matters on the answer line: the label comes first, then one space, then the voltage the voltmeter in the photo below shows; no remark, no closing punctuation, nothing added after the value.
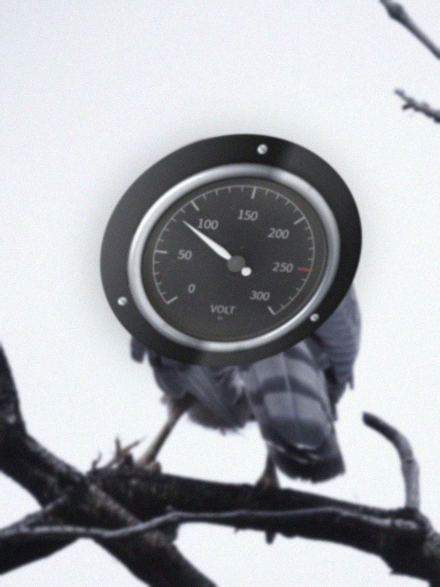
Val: 85 V
